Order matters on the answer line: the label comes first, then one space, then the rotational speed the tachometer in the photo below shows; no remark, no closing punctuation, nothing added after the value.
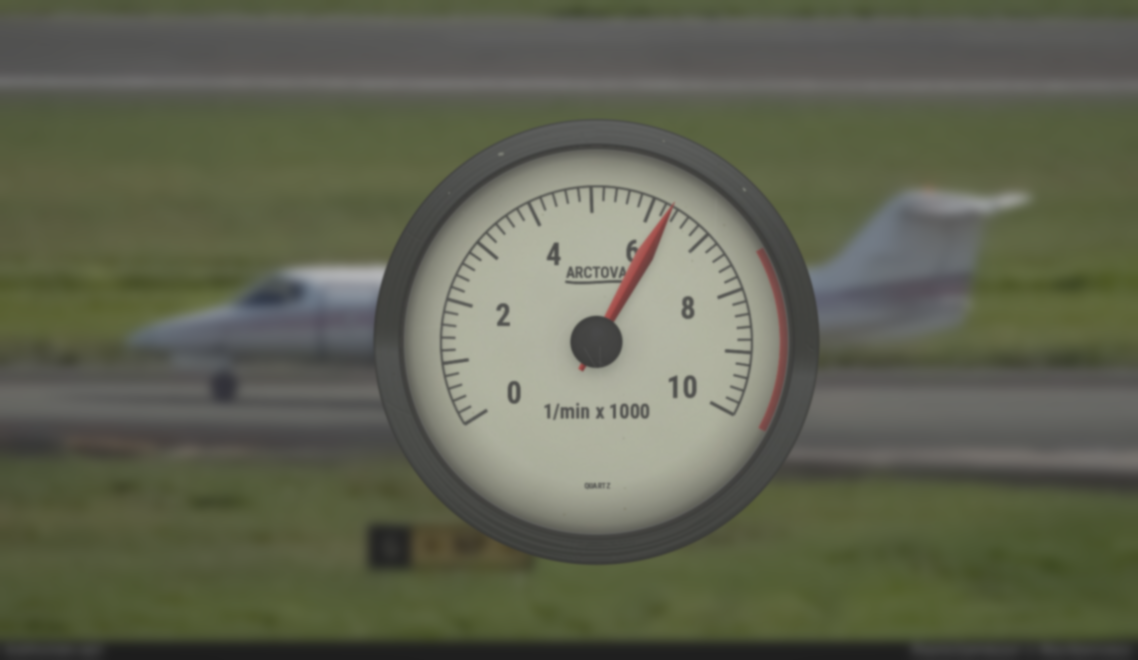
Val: 6300 rpm
